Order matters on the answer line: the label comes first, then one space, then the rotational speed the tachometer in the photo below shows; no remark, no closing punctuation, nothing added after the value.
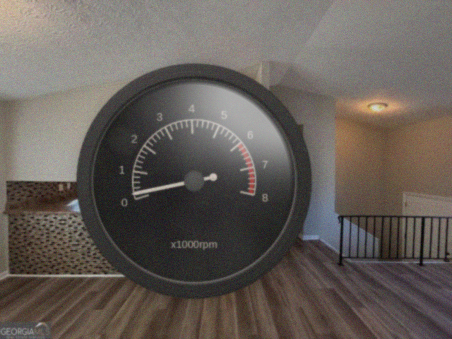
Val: 200 rpm
